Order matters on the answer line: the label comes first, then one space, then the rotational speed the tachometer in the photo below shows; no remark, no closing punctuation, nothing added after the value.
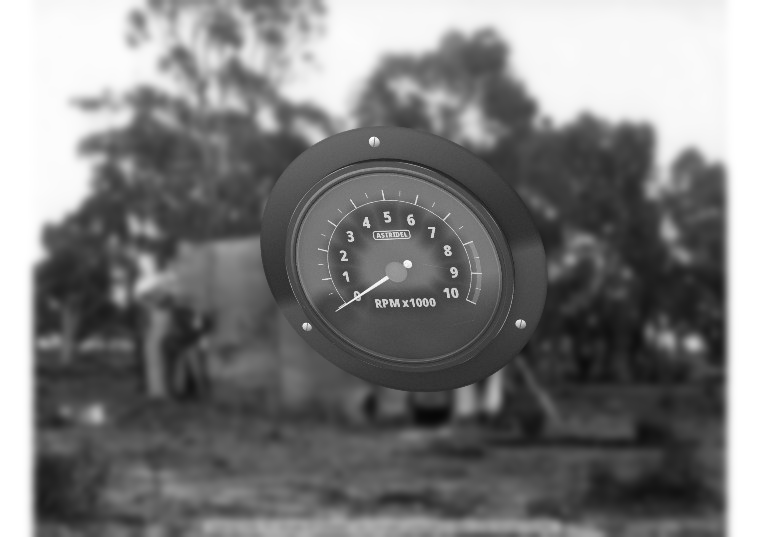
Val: 0 rpm
